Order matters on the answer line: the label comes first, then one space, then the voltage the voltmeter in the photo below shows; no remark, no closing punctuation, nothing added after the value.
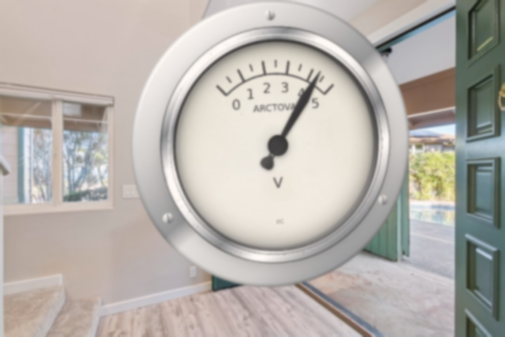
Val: 4.25 V
